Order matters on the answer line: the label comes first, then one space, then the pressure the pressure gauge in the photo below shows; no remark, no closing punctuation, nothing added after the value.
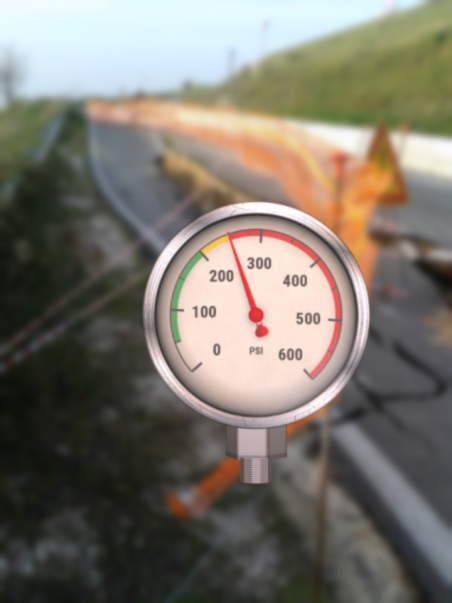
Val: 250 psi
